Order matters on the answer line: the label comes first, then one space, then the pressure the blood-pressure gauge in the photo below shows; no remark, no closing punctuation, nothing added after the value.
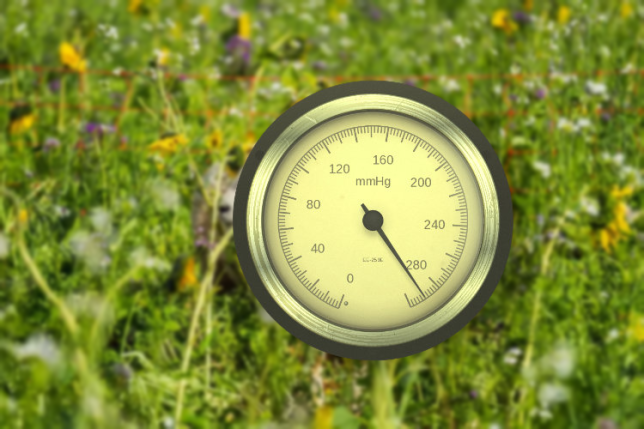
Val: 290 mmHg
